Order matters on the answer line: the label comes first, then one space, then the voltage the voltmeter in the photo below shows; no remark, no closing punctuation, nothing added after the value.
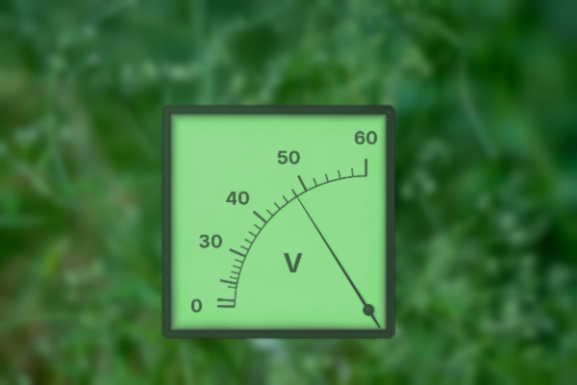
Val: 48 V
